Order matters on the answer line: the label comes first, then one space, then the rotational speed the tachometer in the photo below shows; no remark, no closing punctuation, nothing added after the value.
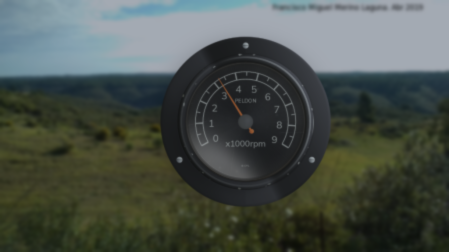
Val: 3250 rpm
